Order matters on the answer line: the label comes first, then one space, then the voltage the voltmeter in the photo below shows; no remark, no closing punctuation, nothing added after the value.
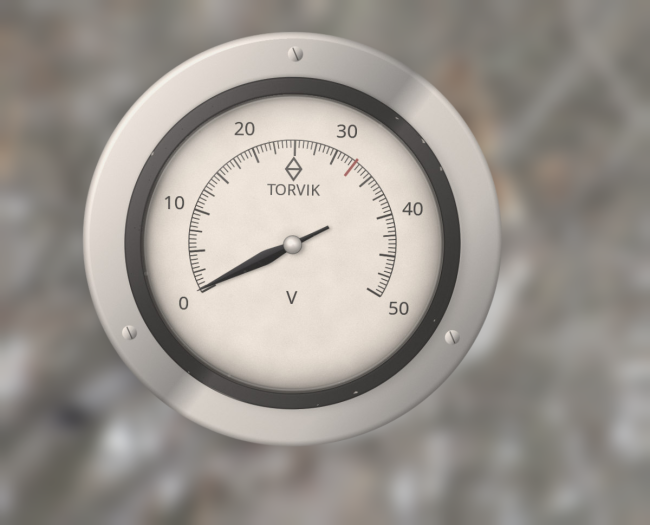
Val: 0.5 V
